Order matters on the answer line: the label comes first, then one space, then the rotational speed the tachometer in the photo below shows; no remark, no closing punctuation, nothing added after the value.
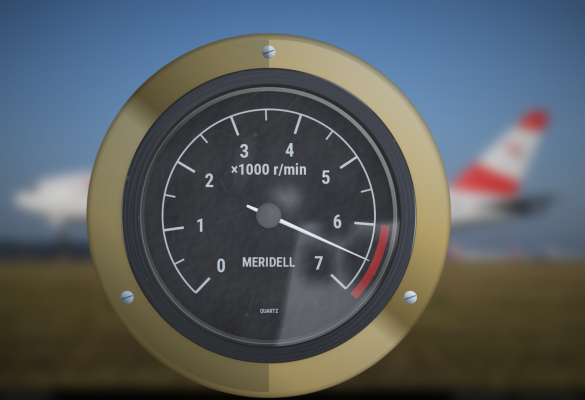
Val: 6500 rpm
